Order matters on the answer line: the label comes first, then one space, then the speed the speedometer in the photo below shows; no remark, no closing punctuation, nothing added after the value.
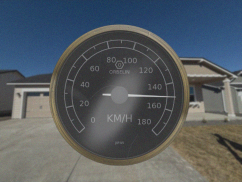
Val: 150 km/h
